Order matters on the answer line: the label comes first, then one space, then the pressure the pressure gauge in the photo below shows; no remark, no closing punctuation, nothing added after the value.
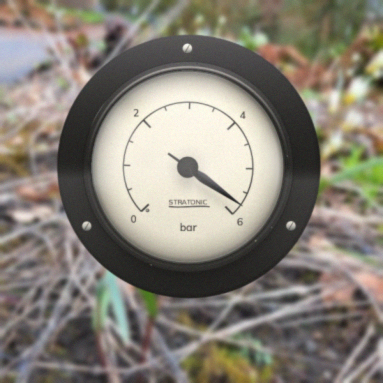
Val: 5.75 bar
